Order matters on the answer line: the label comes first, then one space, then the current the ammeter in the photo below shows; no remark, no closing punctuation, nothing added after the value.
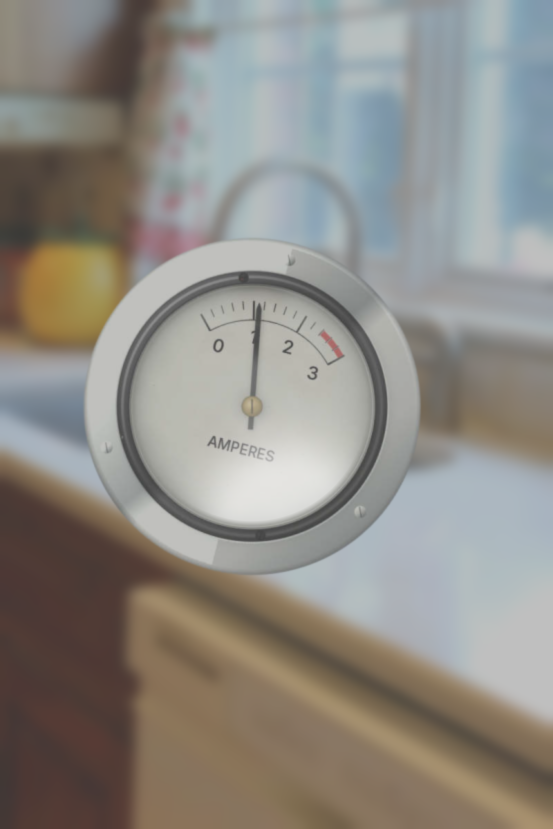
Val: 1.1 A
